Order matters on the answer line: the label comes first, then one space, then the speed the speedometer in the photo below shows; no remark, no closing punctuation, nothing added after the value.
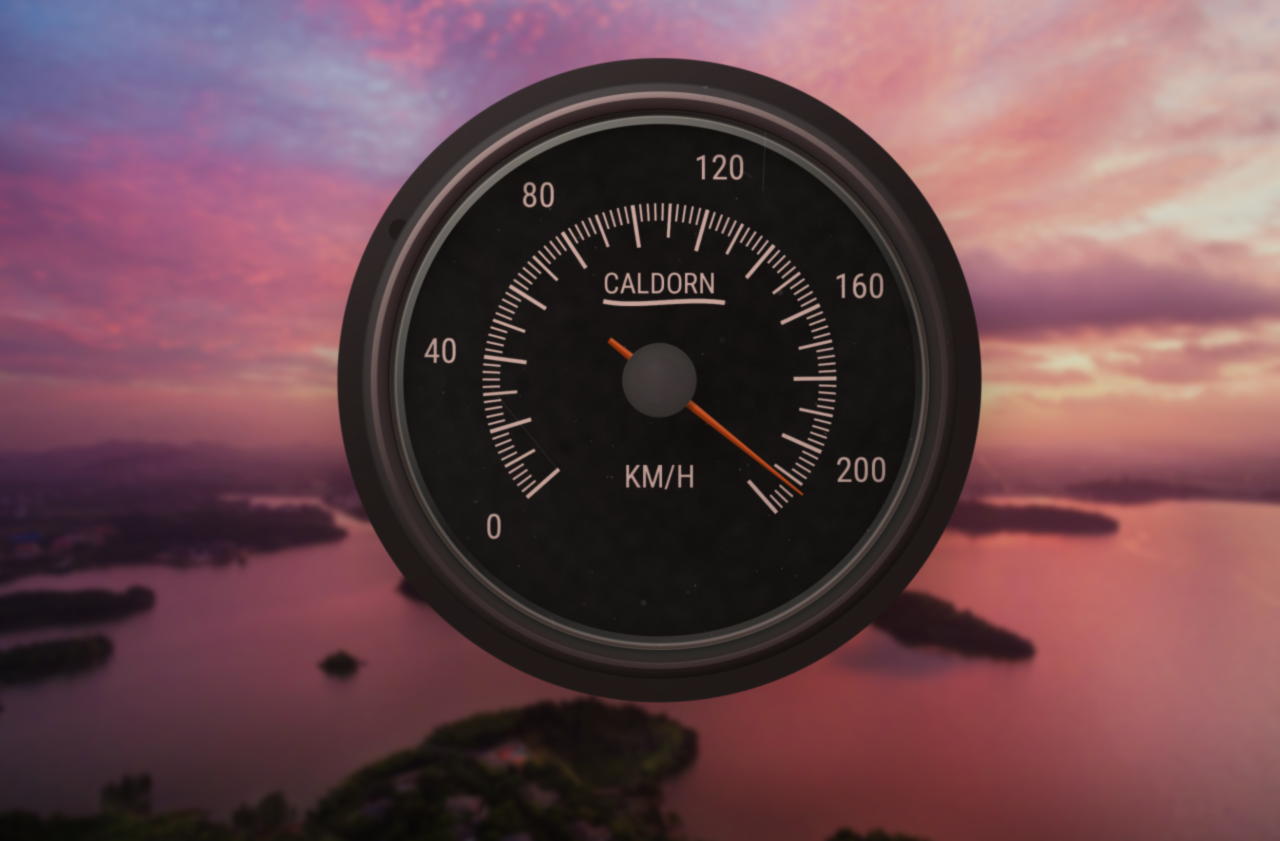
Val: 212 km/h
